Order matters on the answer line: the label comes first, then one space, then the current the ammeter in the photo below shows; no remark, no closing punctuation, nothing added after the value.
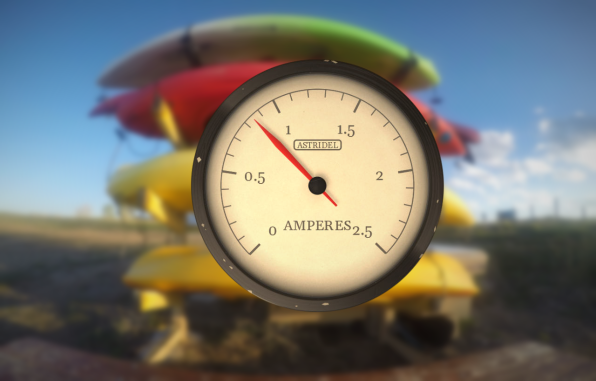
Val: 0.85 A
